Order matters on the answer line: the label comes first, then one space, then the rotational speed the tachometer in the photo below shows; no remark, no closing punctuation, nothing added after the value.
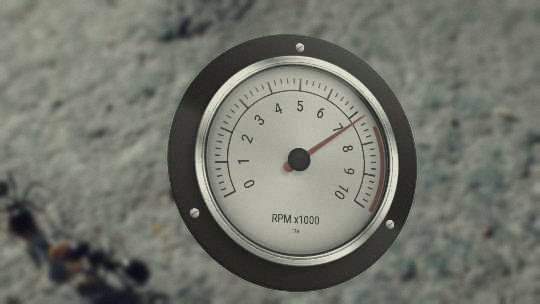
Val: 7200 rpm
